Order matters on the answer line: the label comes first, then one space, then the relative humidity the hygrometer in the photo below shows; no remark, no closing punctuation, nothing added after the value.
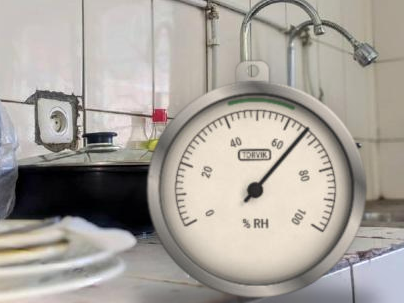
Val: 66 %
